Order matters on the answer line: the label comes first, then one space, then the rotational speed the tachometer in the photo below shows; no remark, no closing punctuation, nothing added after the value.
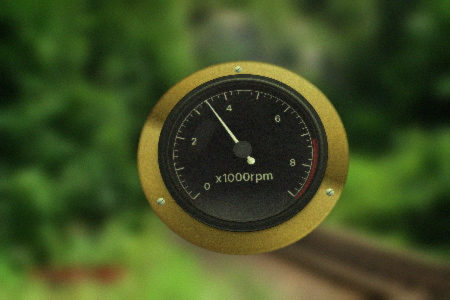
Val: 3400 rpm
